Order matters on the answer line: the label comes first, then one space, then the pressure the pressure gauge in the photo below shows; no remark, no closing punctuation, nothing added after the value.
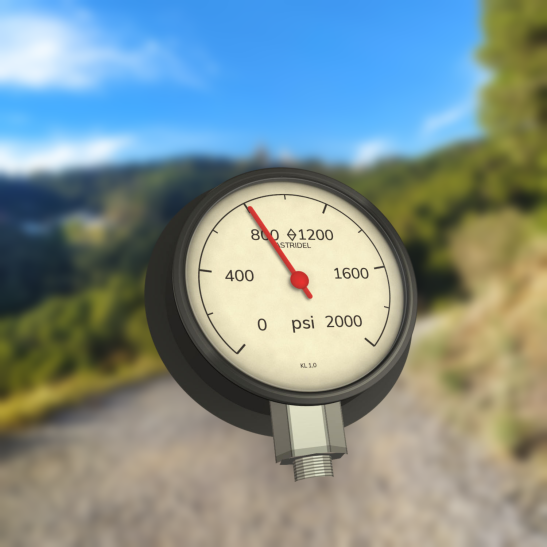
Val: 800 psi
